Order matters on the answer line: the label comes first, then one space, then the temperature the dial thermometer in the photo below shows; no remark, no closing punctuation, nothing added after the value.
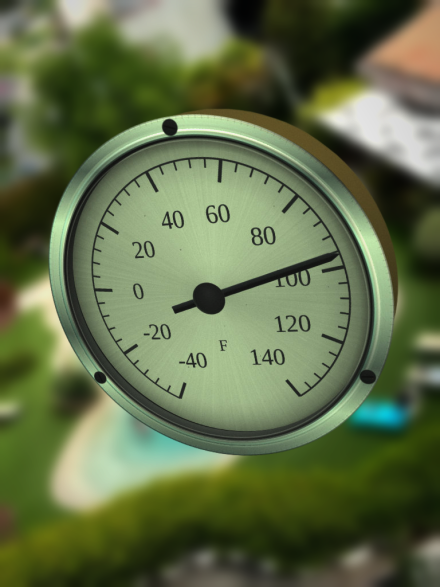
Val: 96 °F
